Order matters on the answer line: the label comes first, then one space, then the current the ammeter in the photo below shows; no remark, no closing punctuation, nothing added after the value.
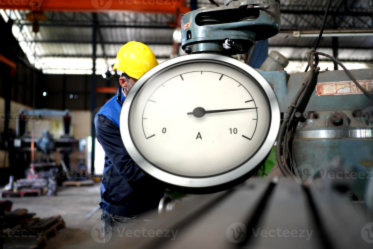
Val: 8.5 A
